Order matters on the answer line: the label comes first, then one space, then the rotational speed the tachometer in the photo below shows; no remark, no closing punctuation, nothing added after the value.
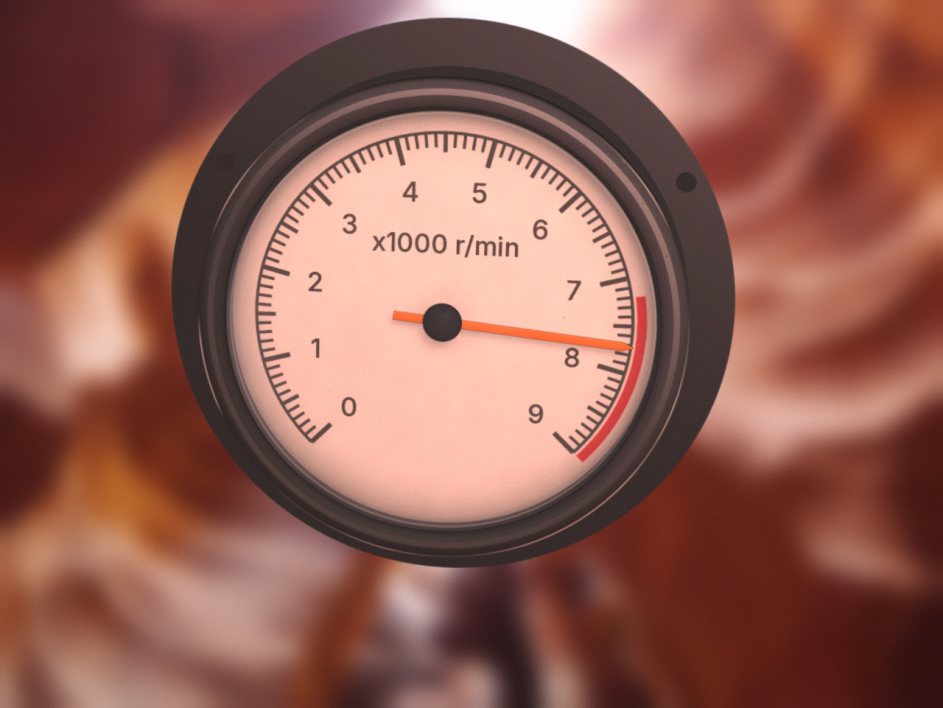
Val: 7700 rpm
